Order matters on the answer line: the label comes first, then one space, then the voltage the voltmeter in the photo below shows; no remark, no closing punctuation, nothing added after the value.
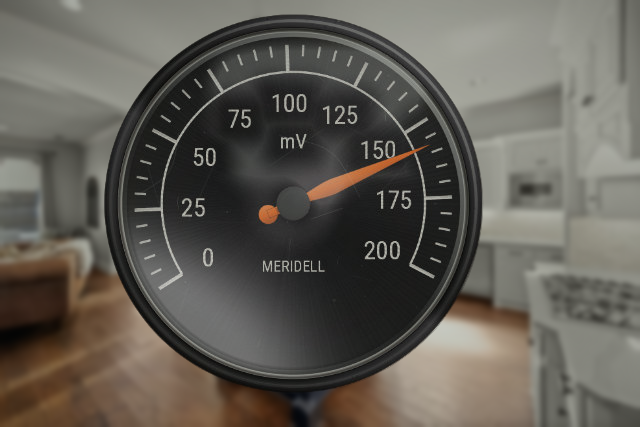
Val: 157.5 mV
